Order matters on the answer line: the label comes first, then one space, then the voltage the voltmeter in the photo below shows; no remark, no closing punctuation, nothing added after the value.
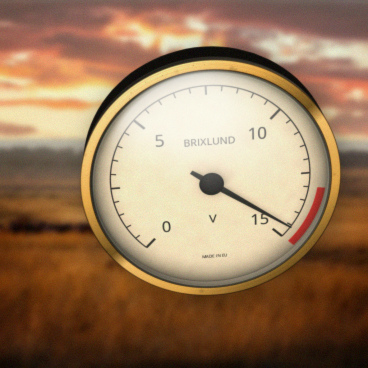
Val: 14.5 V
